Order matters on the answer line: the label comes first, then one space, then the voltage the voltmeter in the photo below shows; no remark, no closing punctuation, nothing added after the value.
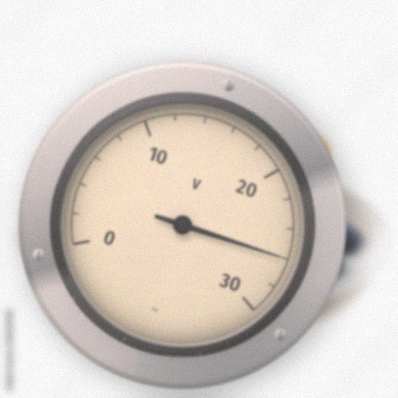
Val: 26 V
